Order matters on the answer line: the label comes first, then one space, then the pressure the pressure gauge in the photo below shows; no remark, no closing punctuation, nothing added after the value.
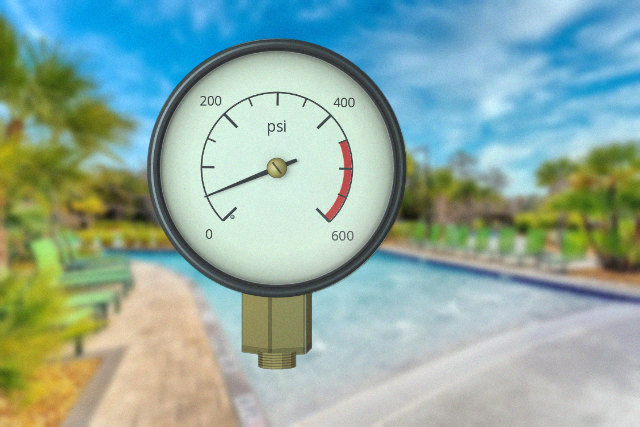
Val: 50 psi
